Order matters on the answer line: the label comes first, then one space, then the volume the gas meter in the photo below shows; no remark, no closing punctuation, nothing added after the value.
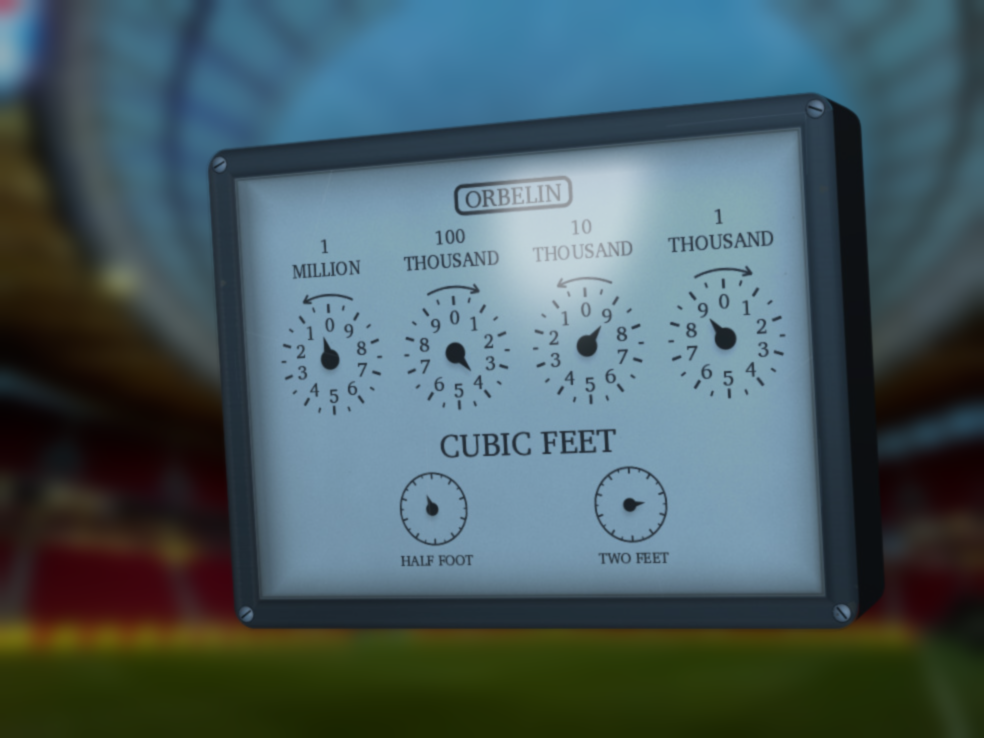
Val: 38900 ft³
